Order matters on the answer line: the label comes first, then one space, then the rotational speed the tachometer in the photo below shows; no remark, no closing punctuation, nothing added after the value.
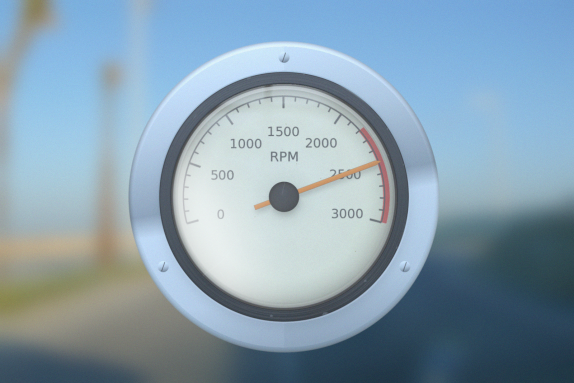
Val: 2500 rpm
